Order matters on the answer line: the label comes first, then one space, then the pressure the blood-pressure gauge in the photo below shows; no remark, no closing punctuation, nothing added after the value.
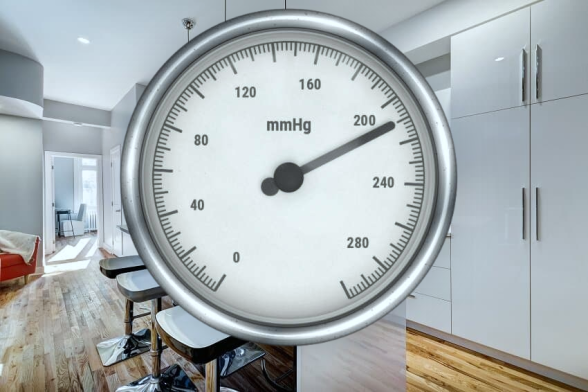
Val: 210 mmHg
